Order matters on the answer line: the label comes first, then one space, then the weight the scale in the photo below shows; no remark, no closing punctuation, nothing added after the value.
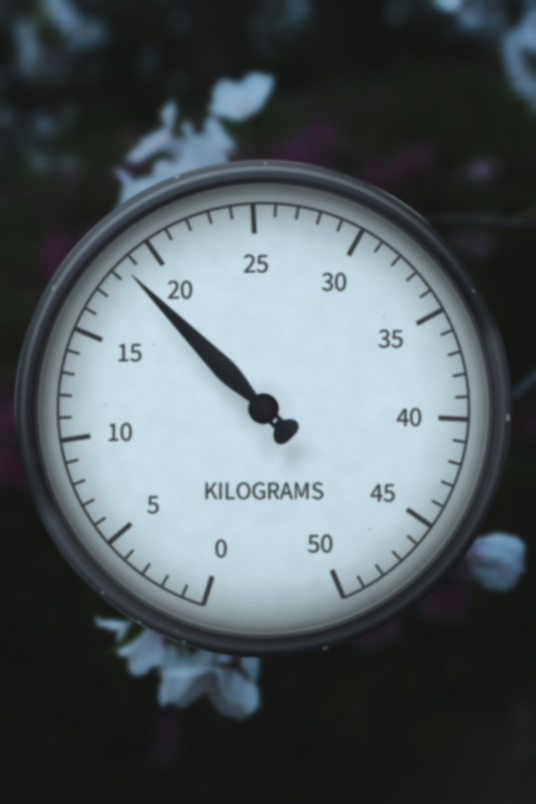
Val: 18.5 kg
